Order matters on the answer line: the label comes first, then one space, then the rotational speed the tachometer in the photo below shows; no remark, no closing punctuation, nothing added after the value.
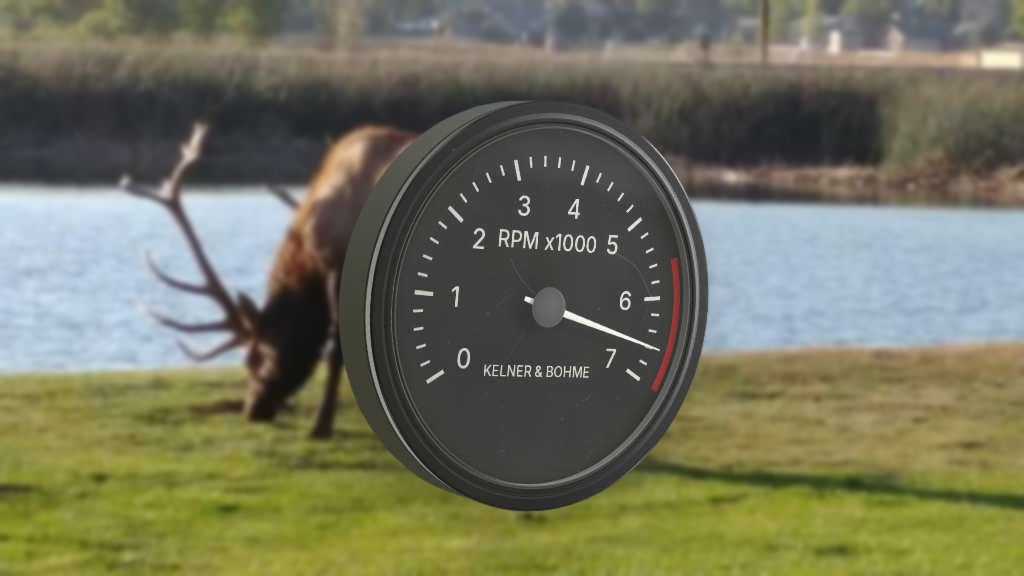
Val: 6600 rpm
